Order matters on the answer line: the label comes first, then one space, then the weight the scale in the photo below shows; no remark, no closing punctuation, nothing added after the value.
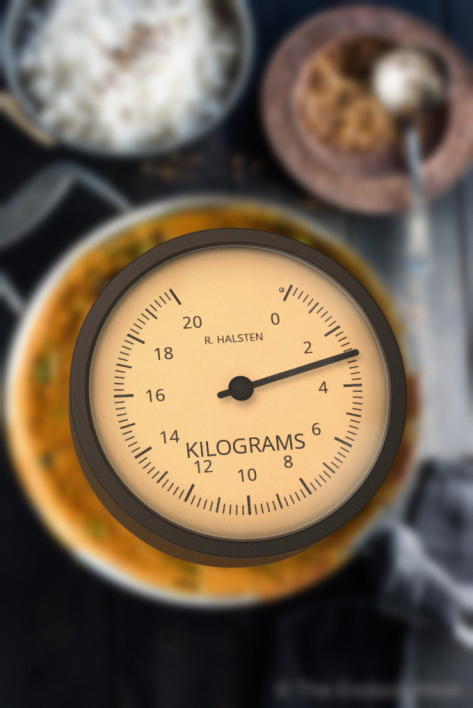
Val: 3 kg
